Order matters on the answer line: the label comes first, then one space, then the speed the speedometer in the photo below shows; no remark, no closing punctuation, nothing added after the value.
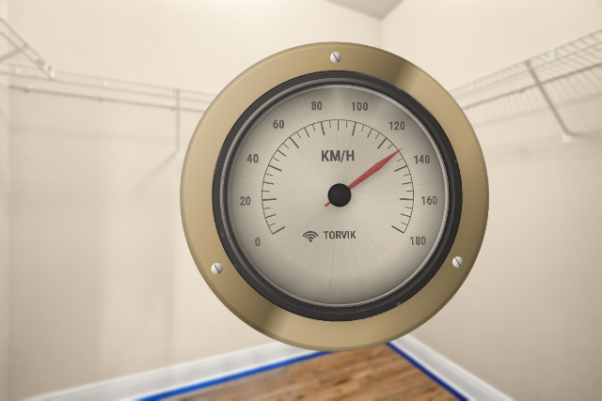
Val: 130 km/h
